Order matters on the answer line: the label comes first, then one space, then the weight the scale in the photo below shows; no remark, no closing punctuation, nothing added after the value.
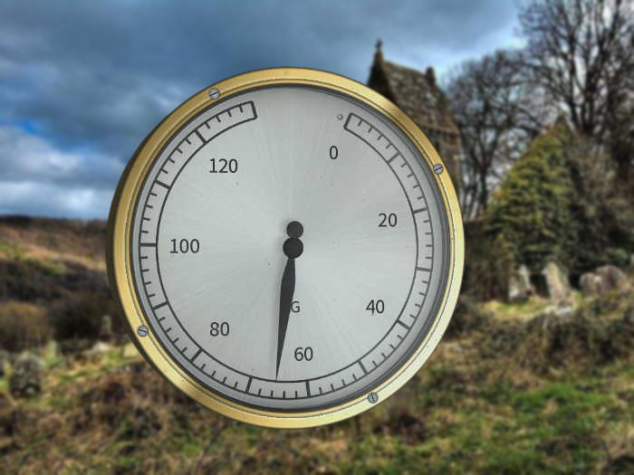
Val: 66 kg
